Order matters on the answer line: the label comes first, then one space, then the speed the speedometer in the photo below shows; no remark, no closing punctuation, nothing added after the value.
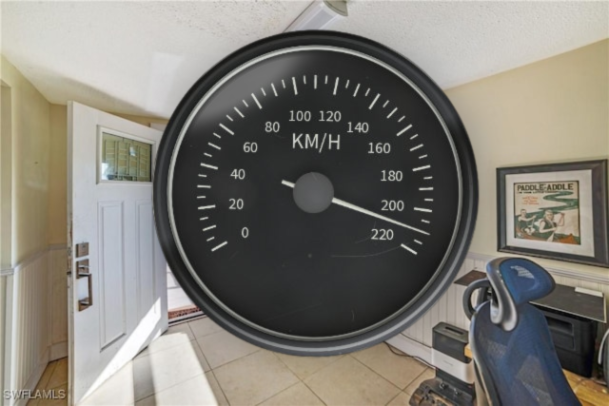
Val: 210 km/h
